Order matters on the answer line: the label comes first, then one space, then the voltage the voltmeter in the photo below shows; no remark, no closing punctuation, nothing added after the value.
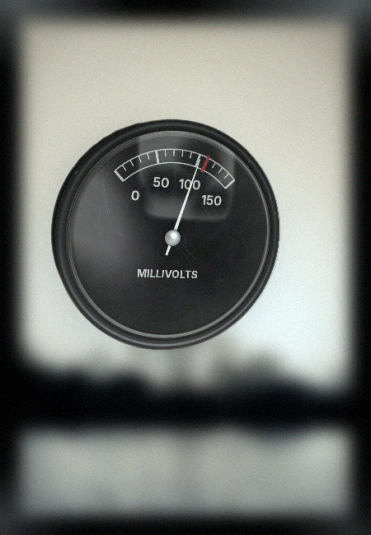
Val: 100 mV
